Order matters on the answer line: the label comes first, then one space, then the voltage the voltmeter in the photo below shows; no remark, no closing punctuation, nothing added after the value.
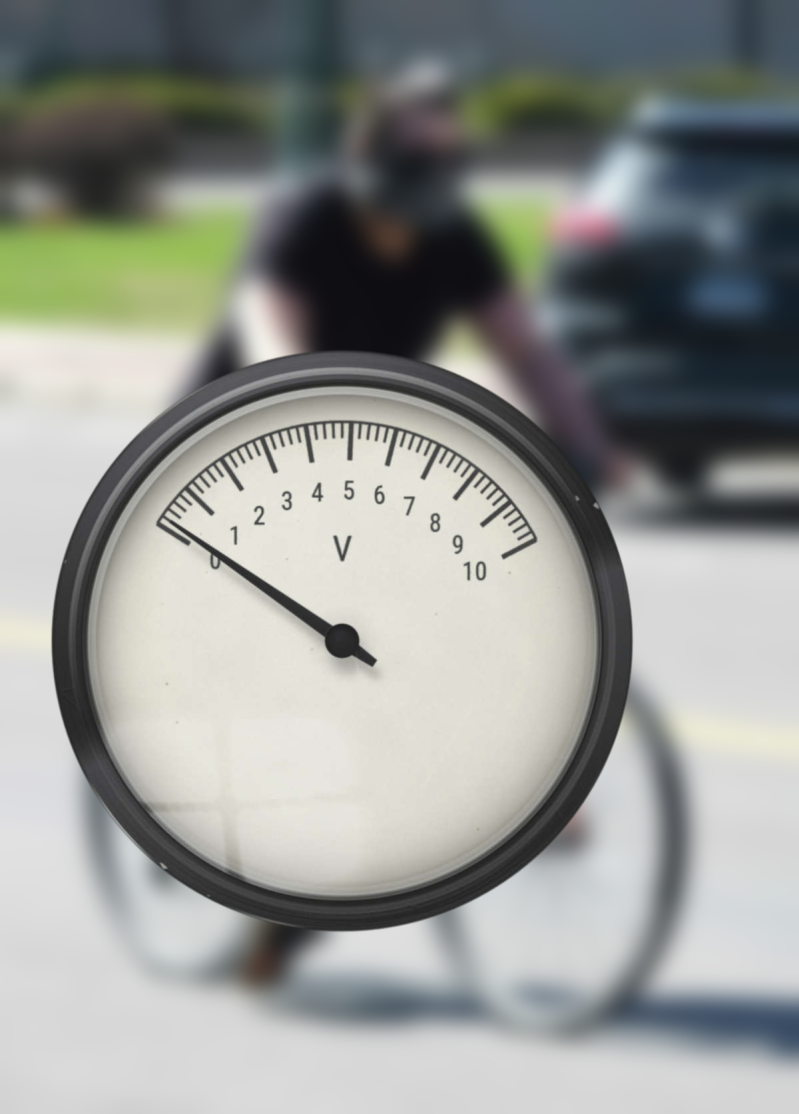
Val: 0.2 V
